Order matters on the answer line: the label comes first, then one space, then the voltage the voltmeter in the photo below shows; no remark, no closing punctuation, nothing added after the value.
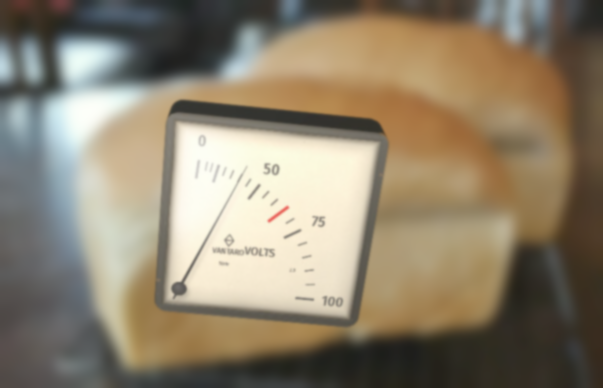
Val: 40 V
